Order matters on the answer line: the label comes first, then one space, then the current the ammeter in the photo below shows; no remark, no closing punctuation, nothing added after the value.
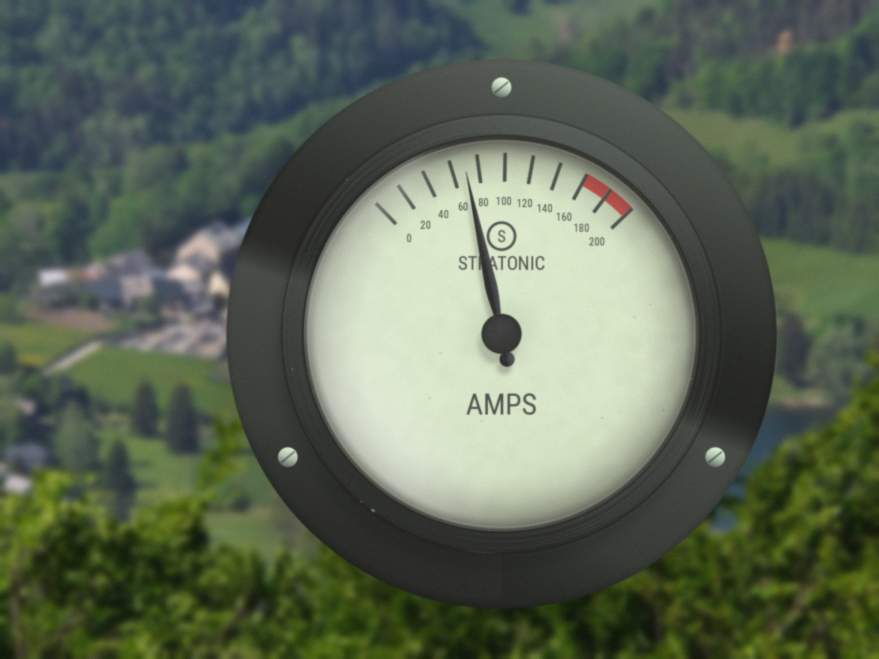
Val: 70 A
